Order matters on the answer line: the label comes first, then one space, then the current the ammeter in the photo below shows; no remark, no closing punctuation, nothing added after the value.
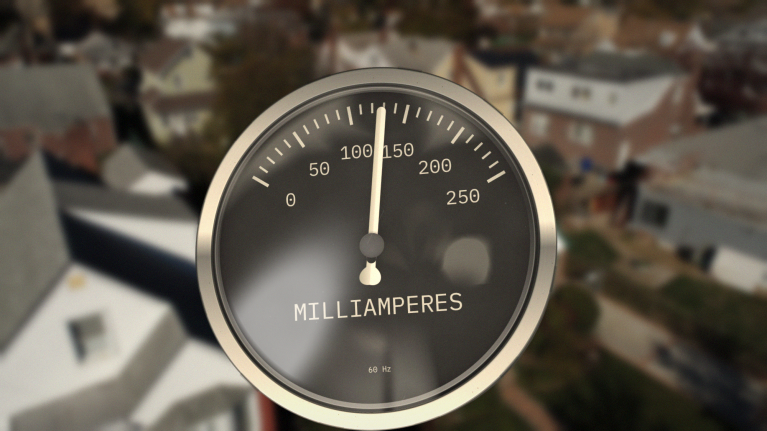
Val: 130 mA
